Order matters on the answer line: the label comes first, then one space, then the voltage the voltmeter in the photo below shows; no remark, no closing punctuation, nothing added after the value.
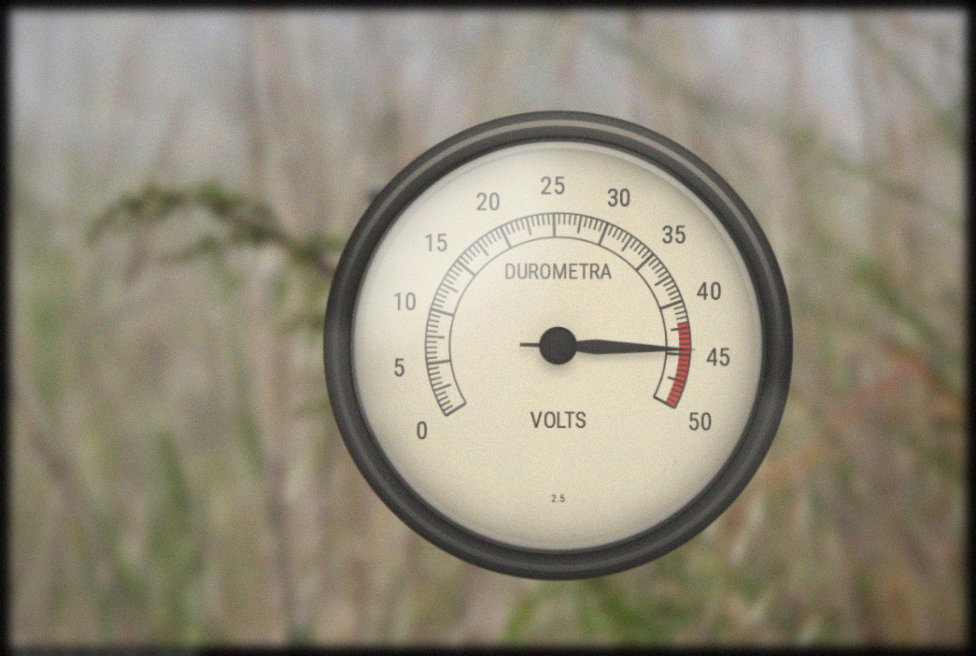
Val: 44.5 V
